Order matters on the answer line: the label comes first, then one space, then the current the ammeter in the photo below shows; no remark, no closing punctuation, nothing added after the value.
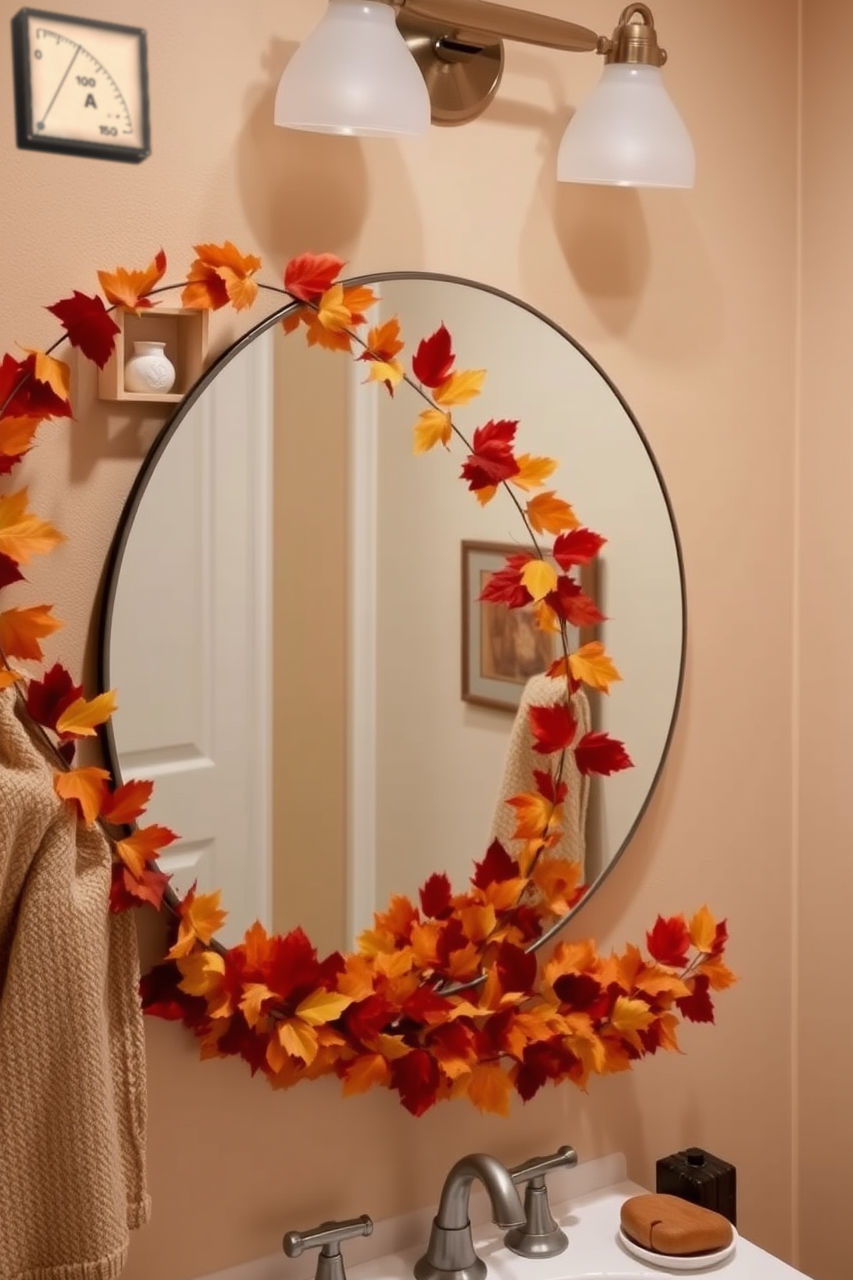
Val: 75 A
